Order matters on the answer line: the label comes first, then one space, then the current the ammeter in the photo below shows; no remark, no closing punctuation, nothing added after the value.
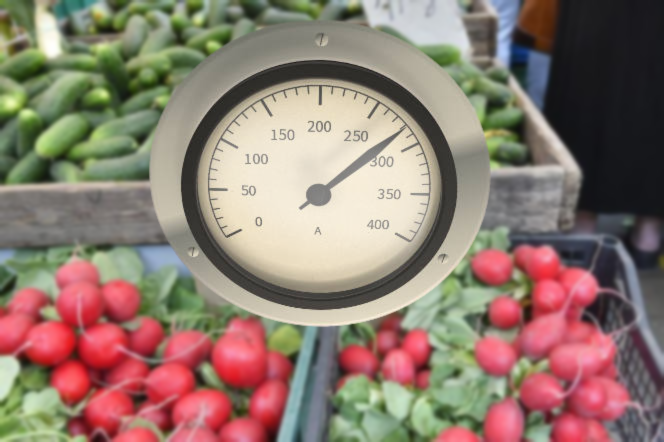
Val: 280 A
